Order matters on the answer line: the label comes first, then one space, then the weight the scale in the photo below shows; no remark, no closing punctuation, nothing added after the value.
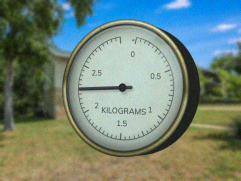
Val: 2.25 kg
